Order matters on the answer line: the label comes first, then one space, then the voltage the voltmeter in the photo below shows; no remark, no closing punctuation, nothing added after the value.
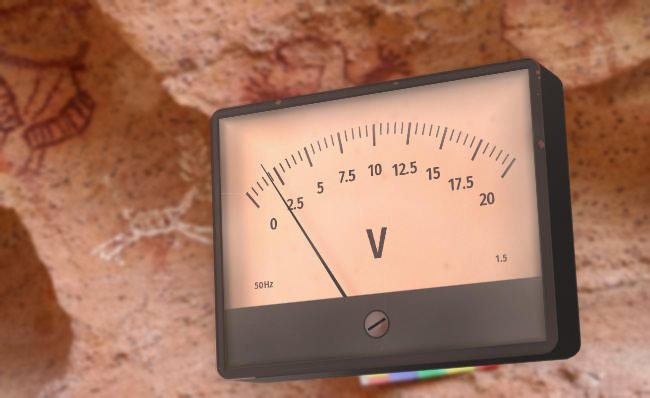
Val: 2 V
